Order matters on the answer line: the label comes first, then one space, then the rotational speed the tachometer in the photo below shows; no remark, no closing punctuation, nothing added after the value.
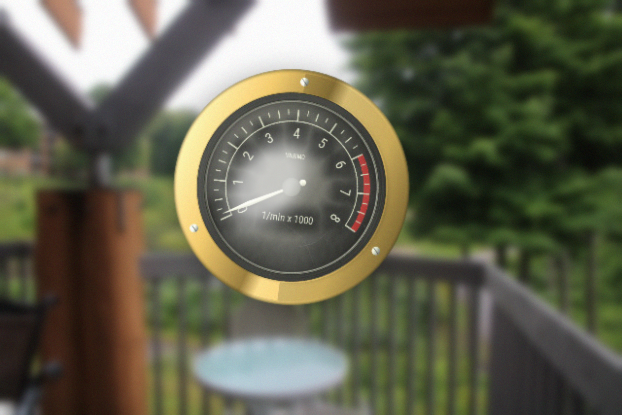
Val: 125 rpm
